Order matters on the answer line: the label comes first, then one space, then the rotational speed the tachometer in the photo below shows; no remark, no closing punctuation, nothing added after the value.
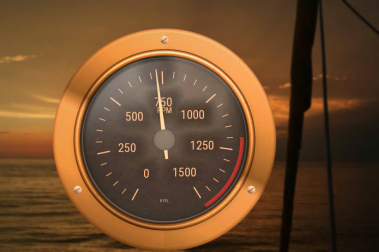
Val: 725 rpm
